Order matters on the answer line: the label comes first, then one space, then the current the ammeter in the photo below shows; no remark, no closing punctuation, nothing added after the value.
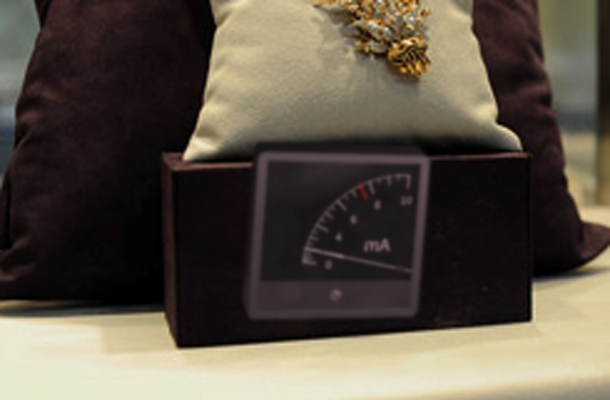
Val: 2 mA
